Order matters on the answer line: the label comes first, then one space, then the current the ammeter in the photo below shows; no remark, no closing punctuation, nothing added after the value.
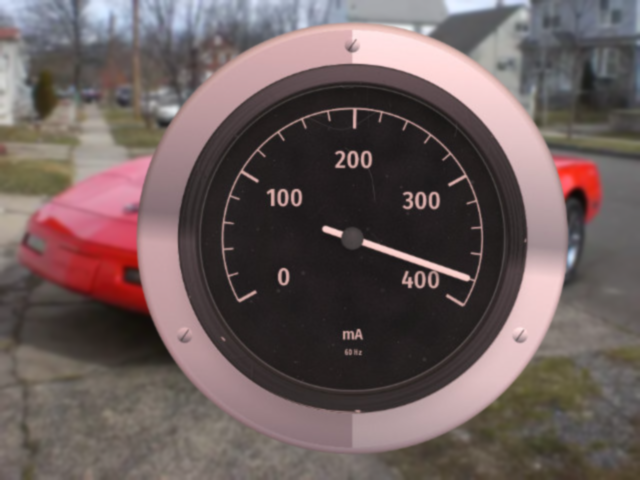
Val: 380 mA
